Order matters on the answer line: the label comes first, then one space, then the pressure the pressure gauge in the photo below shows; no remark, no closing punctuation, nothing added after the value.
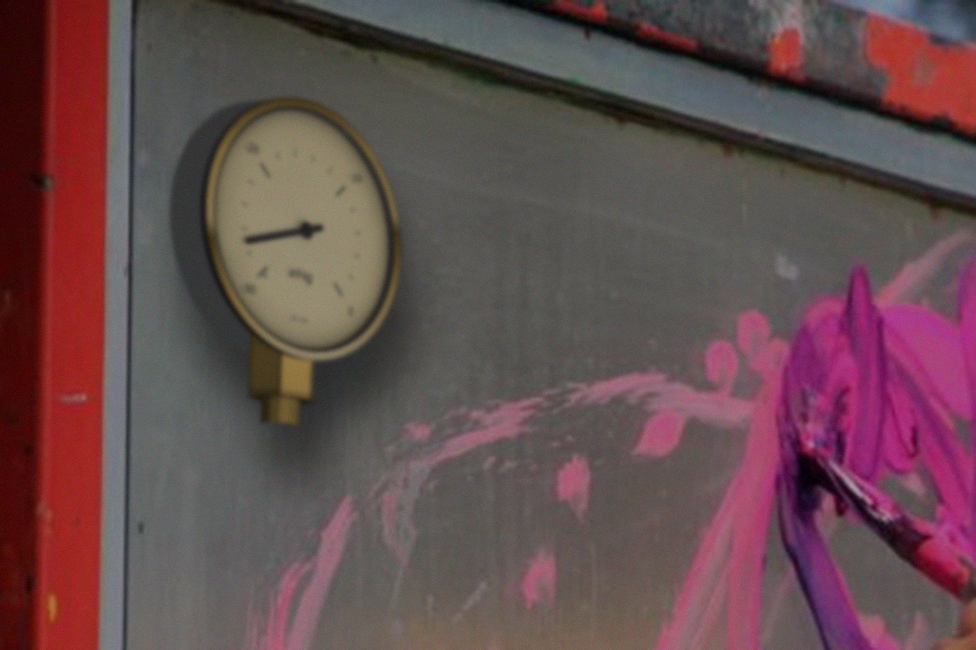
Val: -27 inHg
